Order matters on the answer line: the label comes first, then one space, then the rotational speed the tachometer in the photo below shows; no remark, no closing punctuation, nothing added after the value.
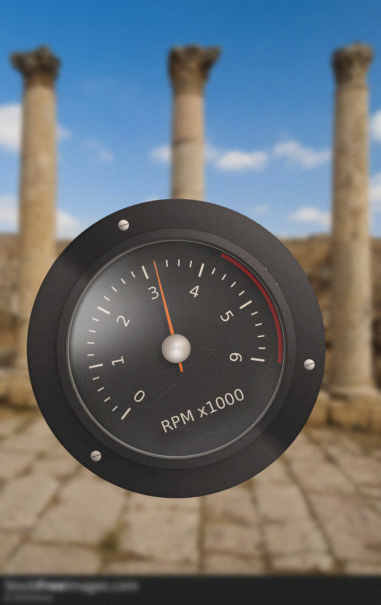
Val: 3200 rpm
